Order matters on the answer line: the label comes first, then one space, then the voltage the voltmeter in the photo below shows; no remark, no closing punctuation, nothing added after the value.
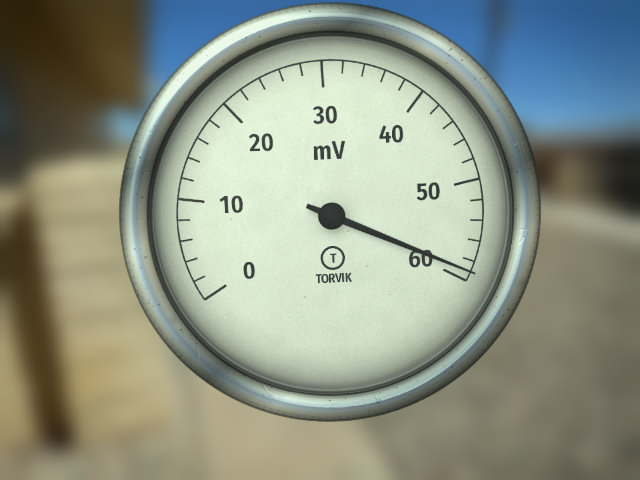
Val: 59 mV
